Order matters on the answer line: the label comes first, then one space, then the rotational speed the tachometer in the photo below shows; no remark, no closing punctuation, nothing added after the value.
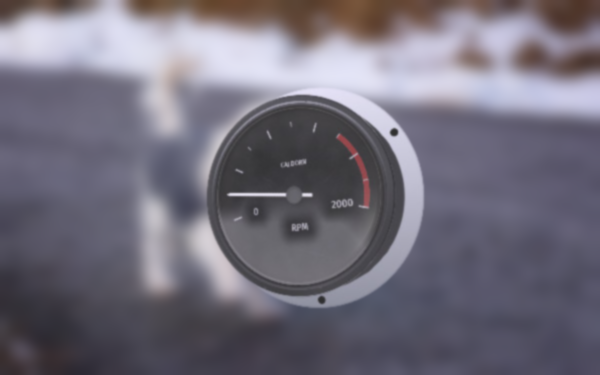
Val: 200 rpm
